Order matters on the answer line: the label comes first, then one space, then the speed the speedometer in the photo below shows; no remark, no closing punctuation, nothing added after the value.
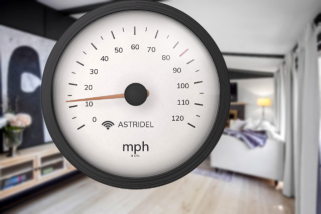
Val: 12.5 mph
